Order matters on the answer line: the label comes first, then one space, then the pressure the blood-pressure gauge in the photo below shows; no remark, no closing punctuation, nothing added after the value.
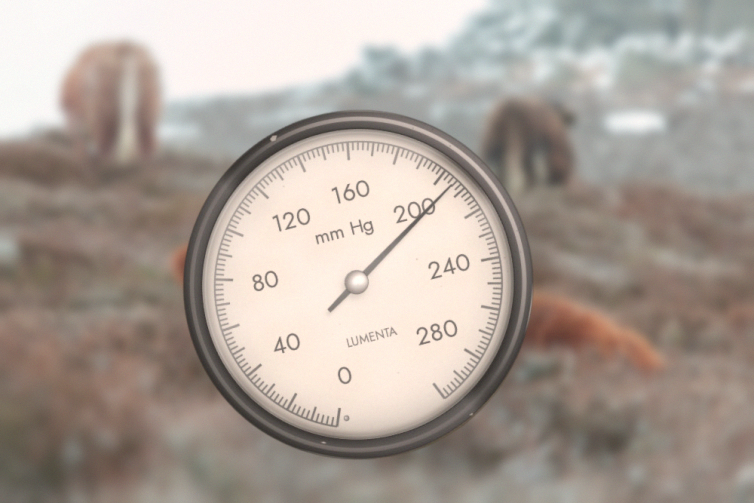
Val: 206 mmHg
